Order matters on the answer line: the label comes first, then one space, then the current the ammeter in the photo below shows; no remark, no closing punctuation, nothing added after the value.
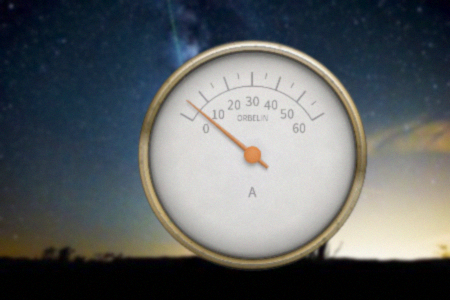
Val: 5 A
